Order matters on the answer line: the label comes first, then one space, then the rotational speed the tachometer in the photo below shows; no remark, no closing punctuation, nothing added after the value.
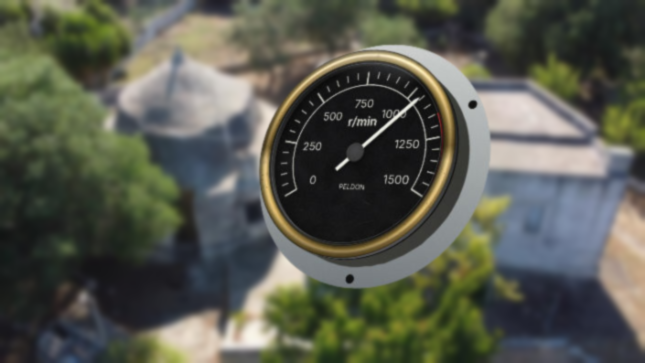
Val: 1050 rpm
